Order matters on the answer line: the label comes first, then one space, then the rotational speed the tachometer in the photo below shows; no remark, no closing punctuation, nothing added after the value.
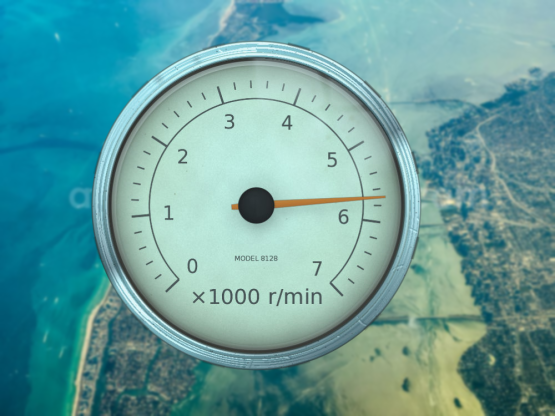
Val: 5700 rpm
